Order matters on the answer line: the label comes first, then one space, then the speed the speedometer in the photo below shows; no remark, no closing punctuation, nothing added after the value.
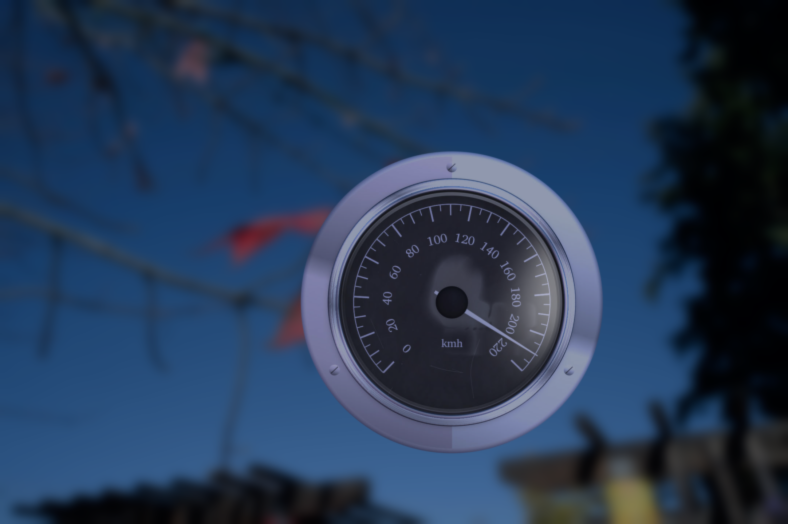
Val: 210 km/h
